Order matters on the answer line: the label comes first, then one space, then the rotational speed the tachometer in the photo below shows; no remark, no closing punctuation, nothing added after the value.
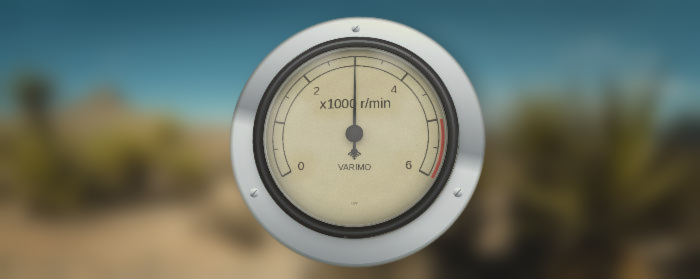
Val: 3000 rpm
